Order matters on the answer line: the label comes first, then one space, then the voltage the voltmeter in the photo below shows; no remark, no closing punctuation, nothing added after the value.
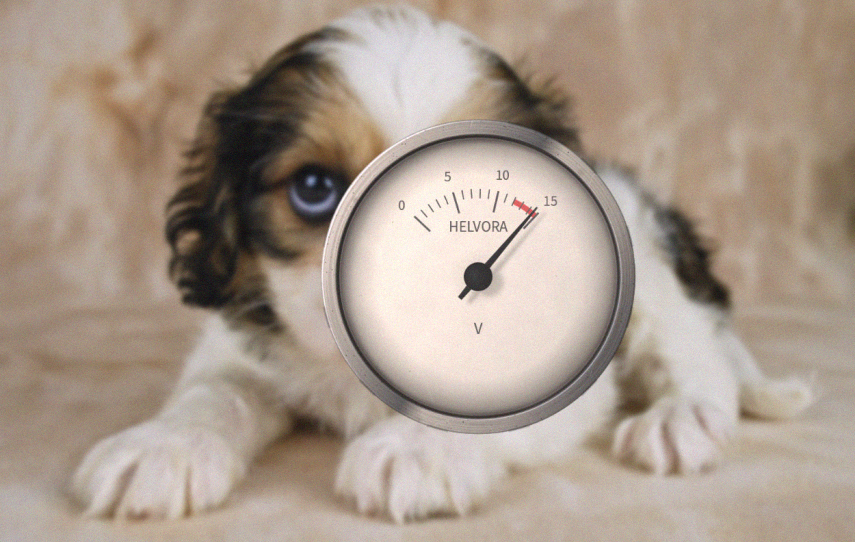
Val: 14.5 V
